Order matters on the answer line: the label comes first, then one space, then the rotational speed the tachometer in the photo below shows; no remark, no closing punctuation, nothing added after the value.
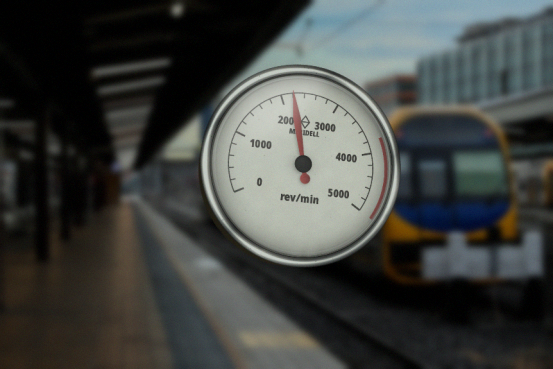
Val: 2200 rpm
